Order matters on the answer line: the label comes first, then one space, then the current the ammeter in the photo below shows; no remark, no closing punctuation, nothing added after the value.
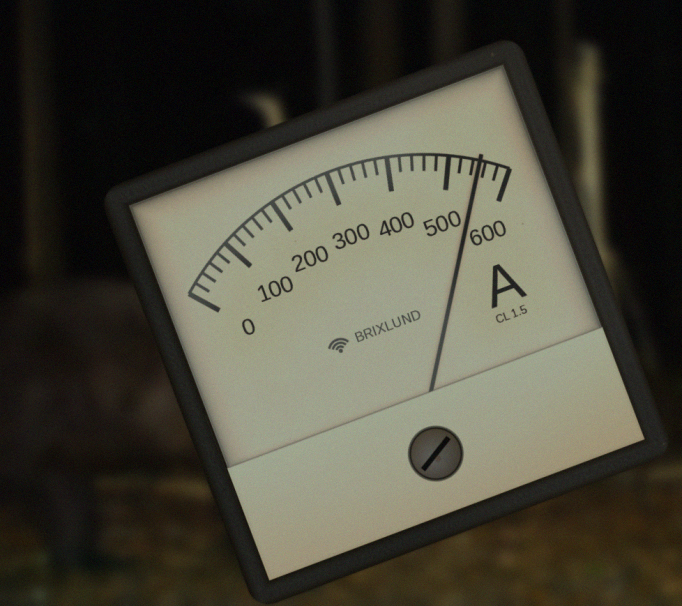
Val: 550 A
